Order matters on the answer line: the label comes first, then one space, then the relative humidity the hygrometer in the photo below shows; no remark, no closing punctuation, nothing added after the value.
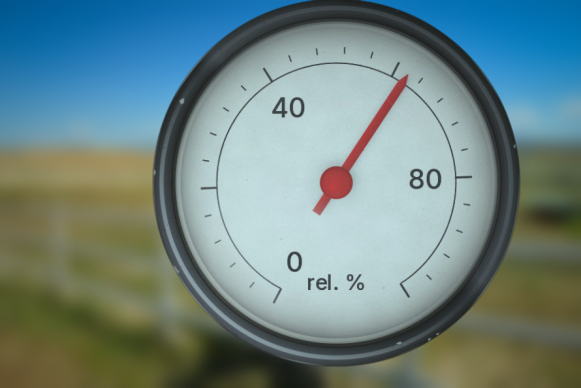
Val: 62 %
